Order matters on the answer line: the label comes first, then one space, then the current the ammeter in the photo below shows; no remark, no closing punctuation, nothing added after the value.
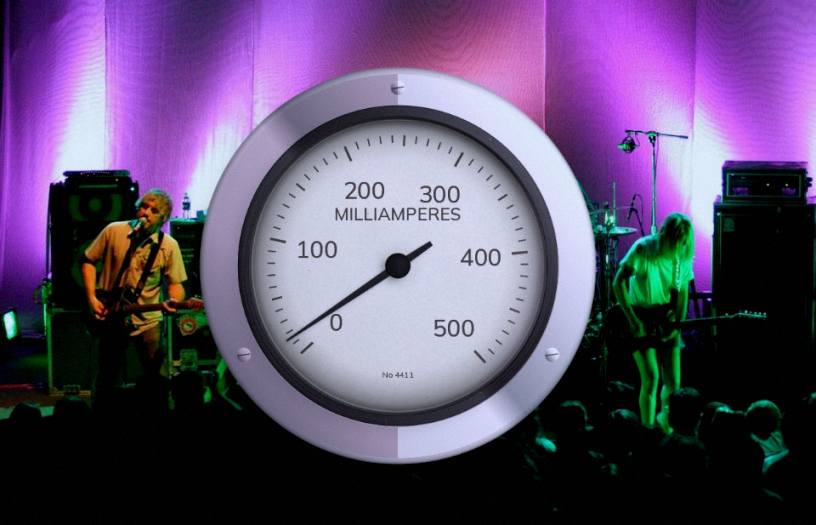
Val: 15 mA
